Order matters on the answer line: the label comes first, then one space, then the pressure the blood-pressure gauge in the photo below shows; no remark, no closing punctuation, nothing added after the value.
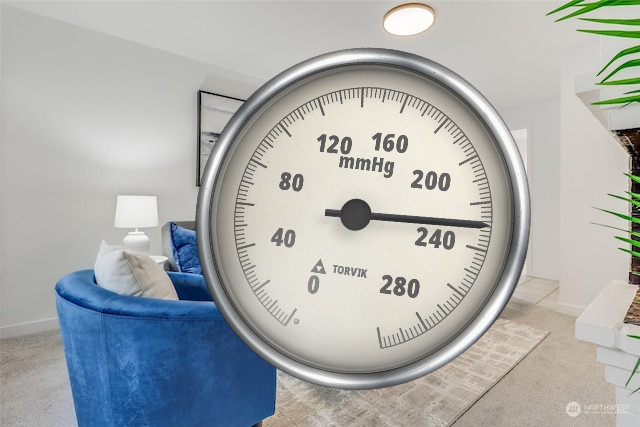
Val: 230 mmHg
